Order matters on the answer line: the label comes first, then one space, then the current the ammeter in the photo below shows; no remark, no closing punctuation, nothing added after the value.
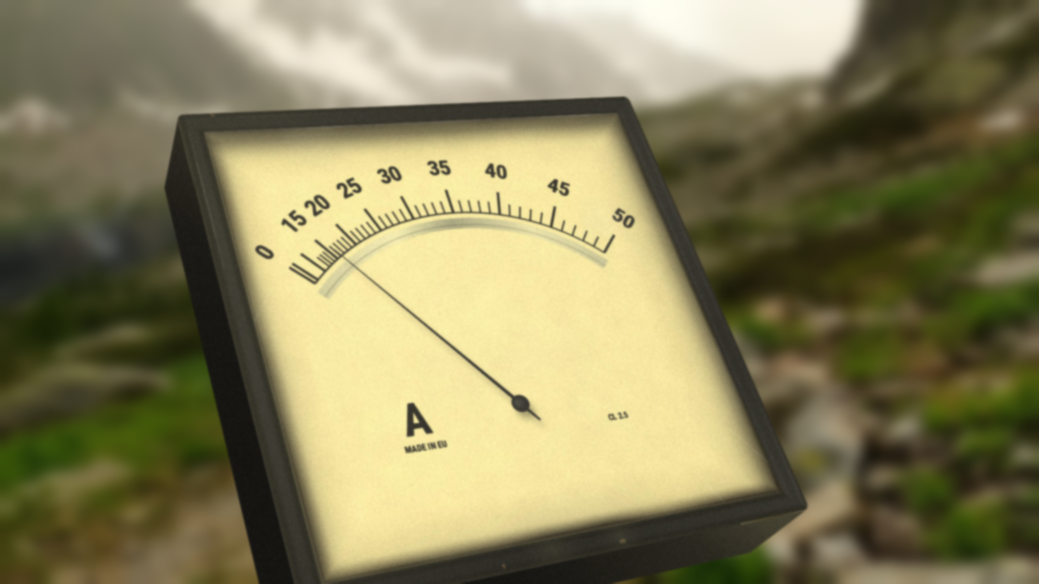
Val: 15 A
